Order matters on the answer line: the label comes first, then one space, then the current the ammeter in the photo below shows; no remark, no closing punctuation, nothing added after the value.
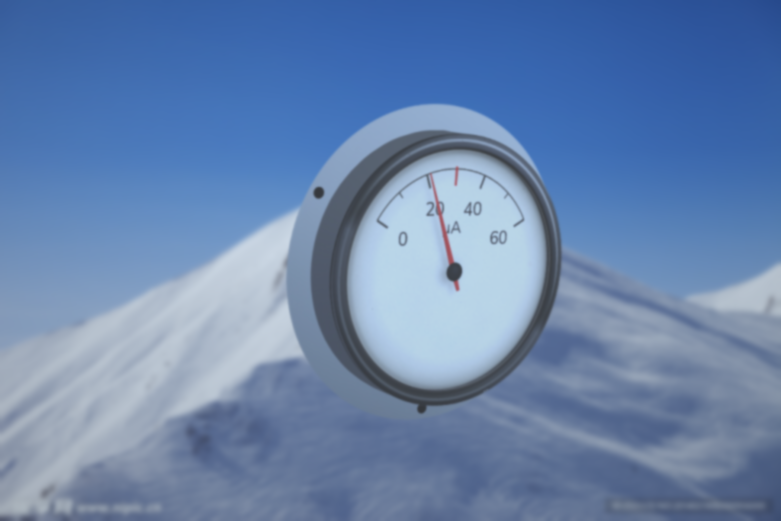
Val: 20 µA
